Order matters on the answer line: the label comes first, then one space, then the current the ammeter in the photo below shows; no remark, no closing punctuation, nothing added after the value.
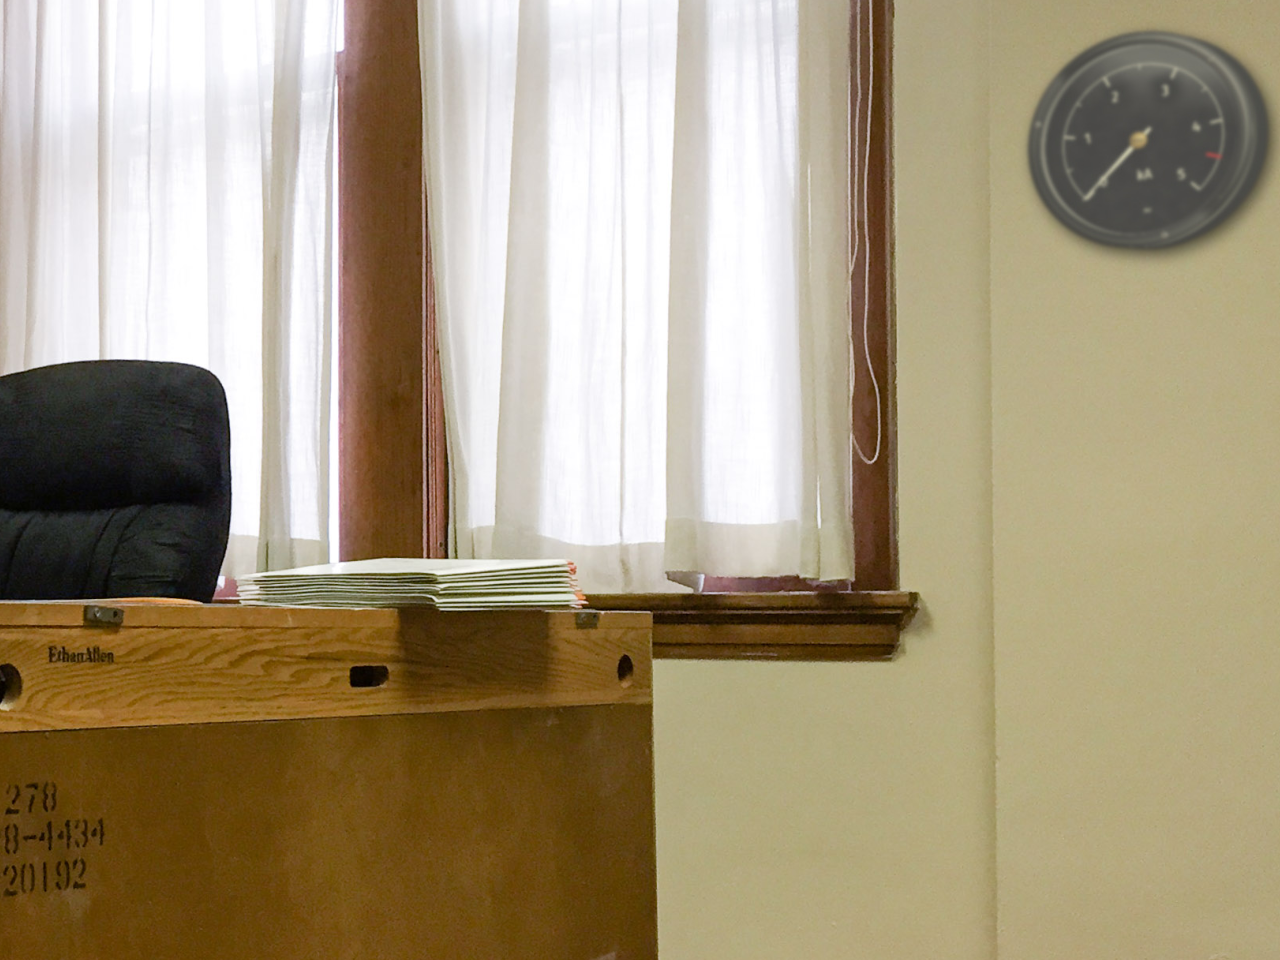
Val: 0 kA
